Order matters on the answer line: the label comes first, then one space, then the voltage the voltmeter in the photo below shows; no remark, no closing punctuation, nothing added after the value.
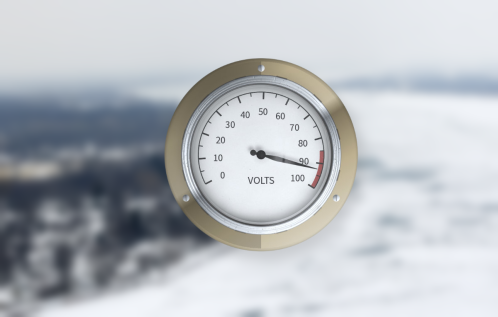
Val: 92.5 V
